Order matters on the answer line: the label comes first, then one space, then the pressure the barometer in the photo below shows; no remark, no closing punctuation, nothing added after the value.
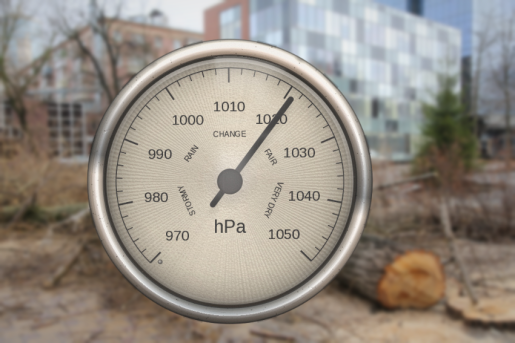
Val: 1021 hPa
